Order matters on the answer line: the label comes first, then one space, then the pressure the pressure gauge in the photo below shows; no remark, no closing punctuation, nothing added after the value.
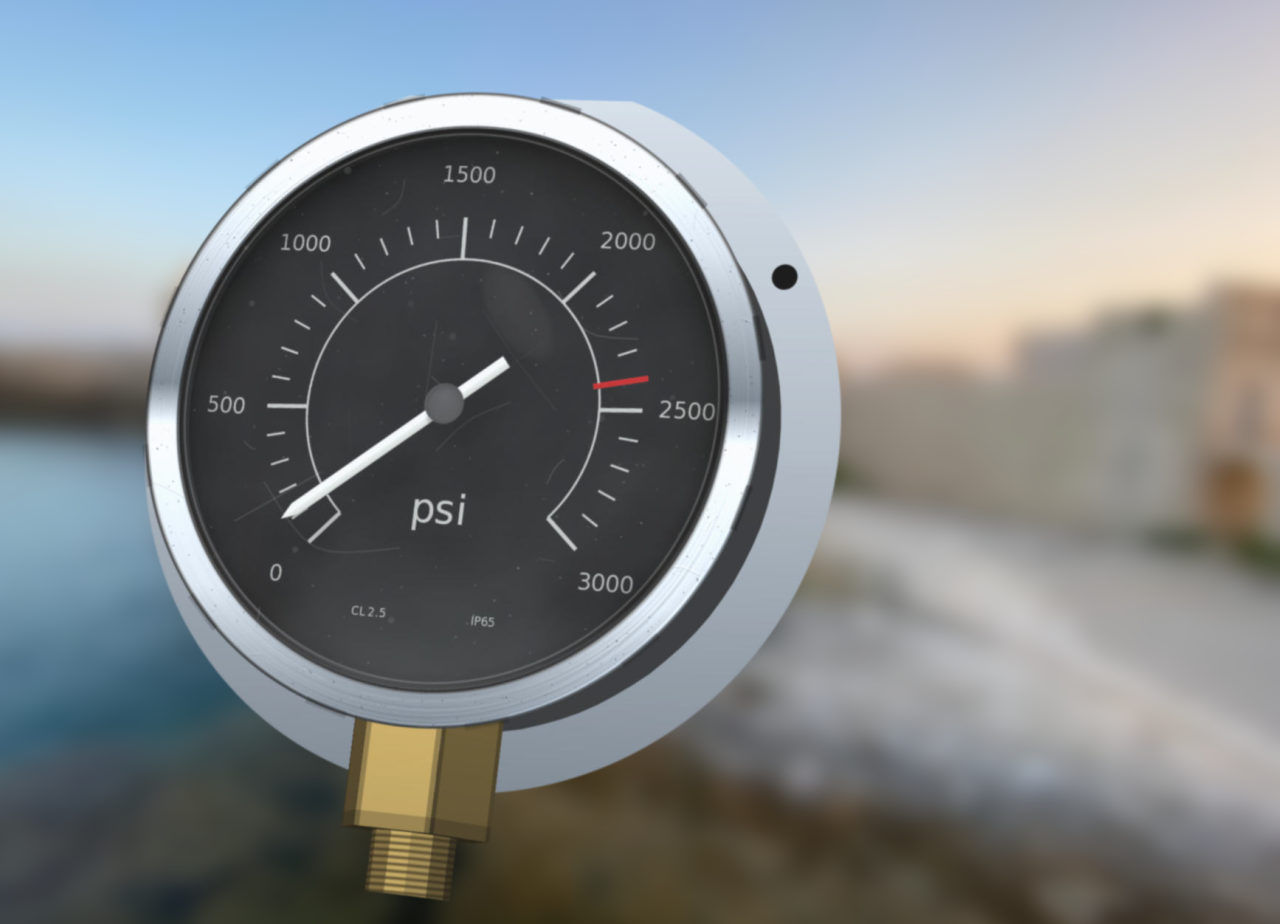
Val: 100 psi
